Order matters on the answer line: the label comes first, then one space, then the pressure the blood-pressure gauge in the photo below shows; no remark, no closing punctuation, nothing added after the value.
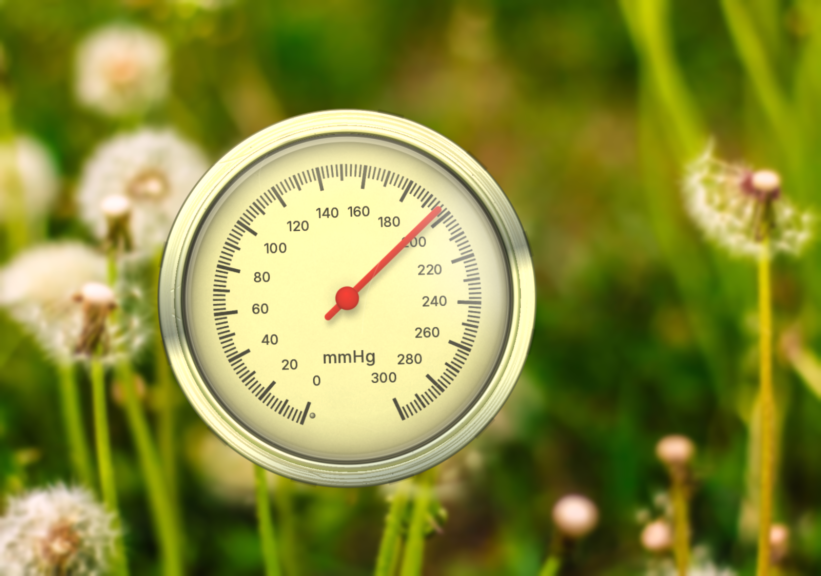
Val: 196 mmHg
